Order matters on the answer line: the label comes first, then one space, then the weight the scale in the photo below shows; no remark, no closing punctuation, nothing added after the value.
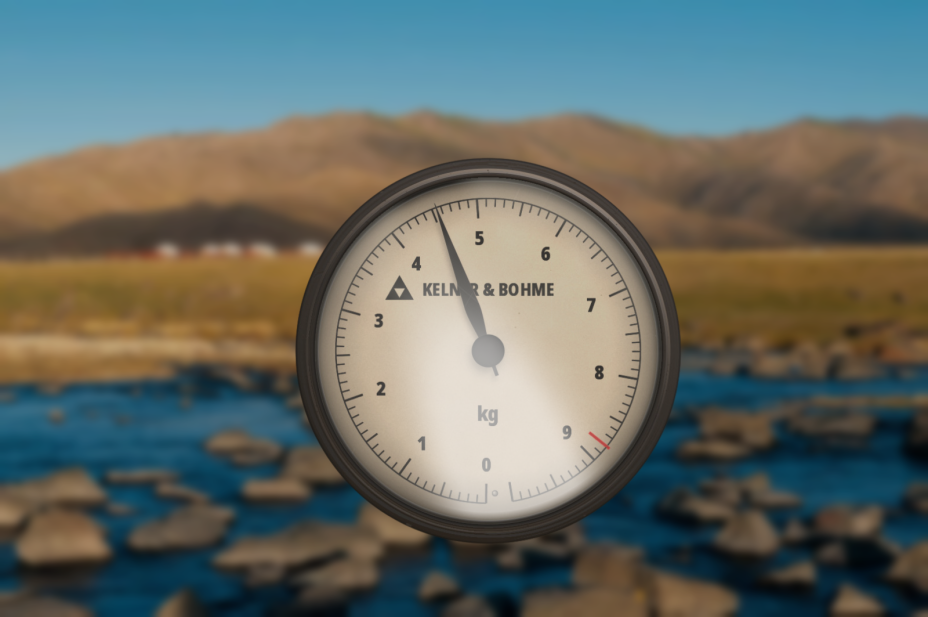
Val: 4.55 kg
